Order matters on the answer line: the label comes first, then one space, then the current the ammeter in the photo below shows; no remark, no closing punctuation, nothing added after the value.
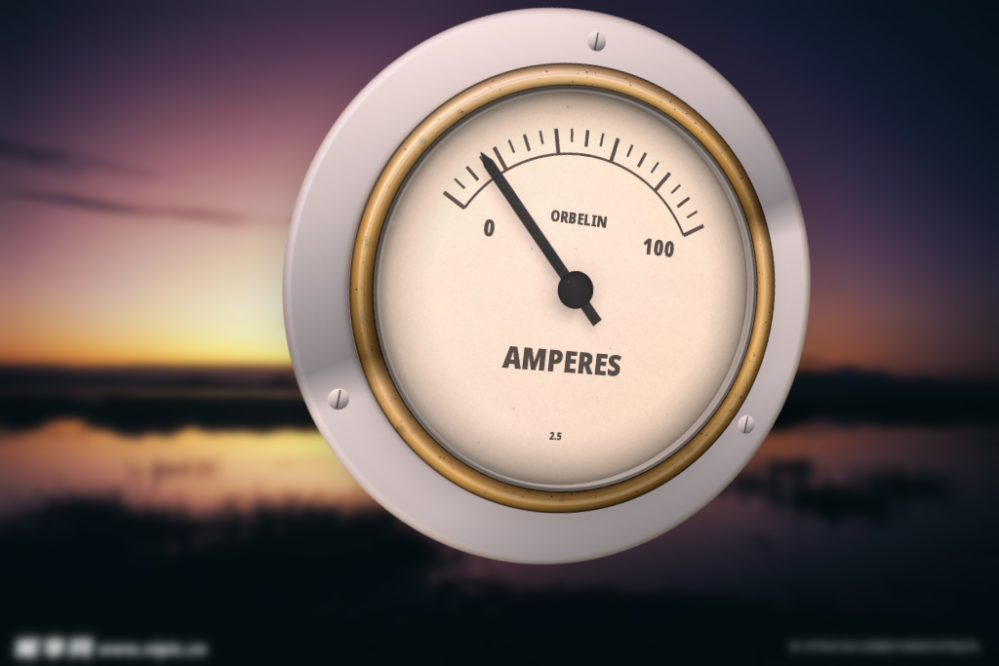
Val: 15 A
